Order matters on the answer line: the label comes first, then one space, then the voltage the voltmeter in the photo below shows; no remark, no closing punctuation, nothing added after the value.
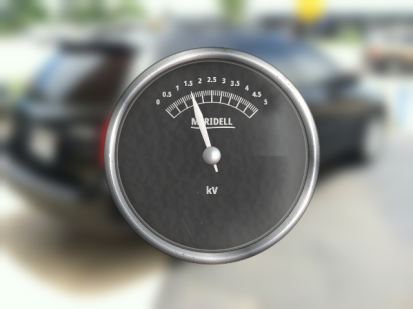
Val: 1.5 kV
